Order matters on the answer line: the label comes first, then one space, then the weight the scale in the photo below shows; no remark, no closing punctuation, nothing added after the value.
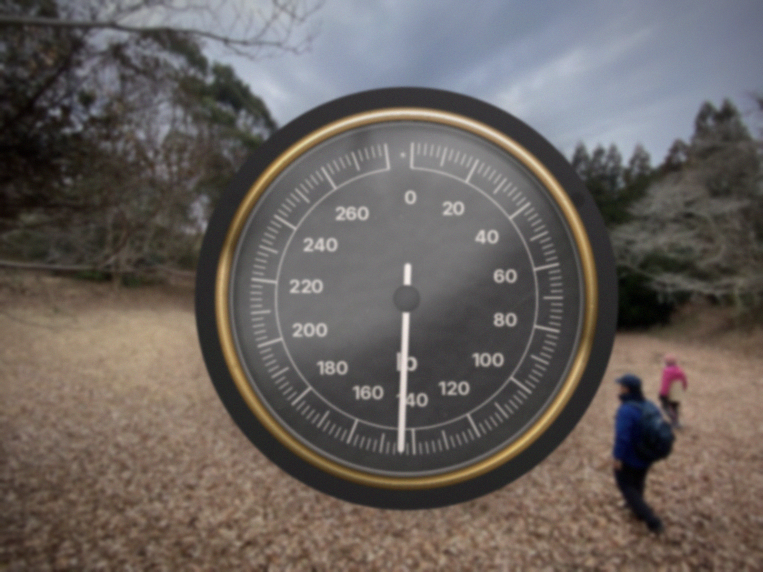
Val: 144 lb
